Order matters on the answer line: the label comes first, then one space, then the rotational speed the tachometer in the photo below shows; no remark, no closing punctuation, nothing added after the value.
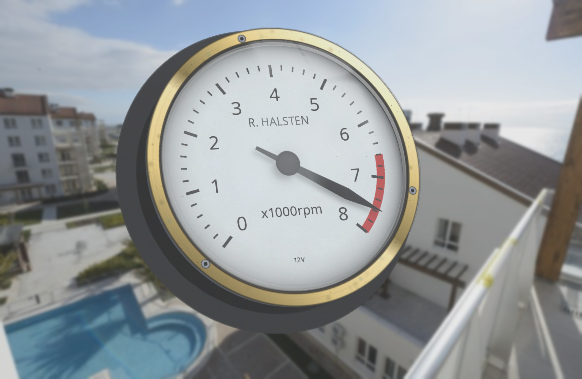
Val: 7600 rpm
